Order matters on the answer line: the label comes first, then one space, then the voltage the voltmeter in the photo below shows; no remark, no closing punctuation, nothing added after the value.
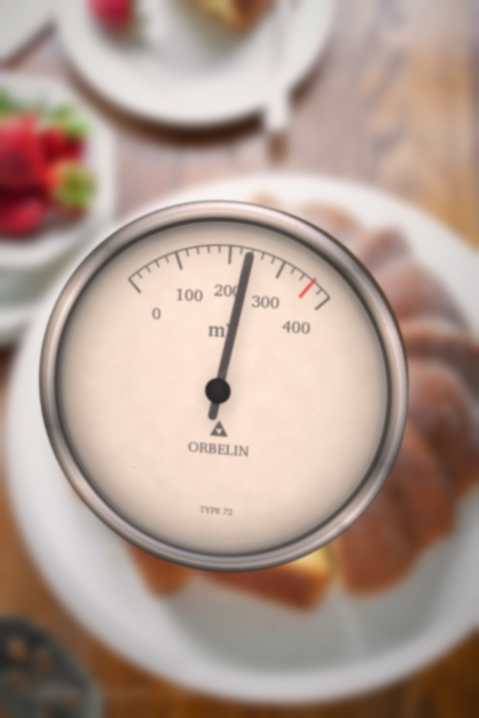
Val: 240 mV
